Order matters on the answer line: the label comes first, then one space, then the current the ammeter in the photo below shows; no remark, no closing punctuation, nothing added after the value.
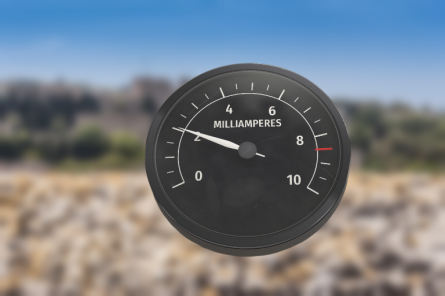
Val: 2 mA
